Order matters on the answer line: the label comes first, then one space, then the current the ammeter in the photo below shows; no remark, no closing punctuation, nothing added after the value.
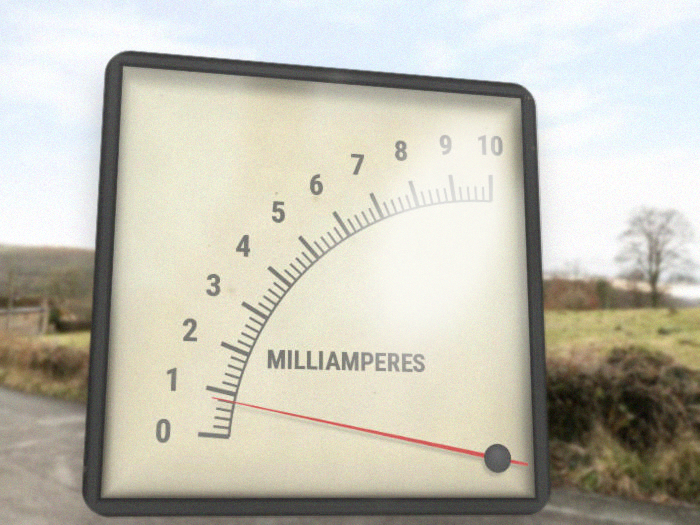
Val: 0.8 mA
